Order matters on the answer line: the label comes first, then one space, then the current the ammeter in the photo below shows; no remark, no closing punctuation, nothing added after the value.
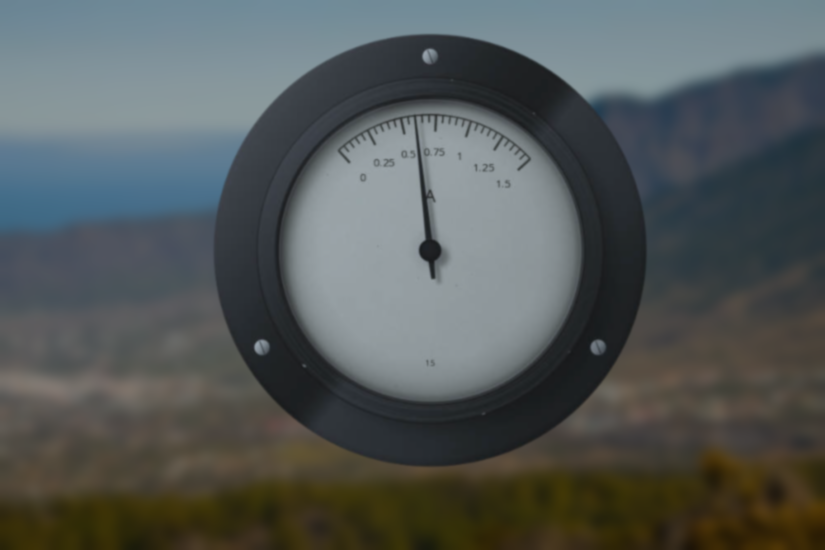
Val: 0.6 A
